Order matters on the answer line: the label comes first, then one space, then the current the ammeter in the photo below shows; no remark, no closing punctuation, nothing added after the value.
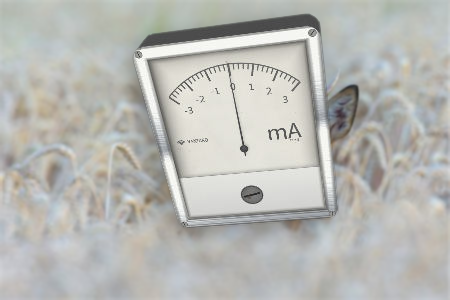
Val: 0 mA
